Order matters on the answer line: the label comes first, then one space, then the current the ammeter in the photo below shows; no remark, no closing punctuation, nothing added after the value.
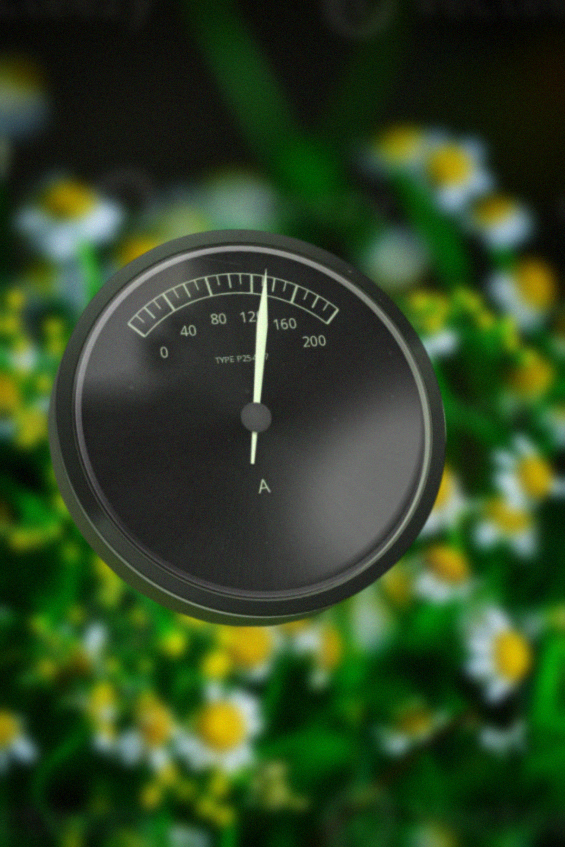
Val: 130 A
